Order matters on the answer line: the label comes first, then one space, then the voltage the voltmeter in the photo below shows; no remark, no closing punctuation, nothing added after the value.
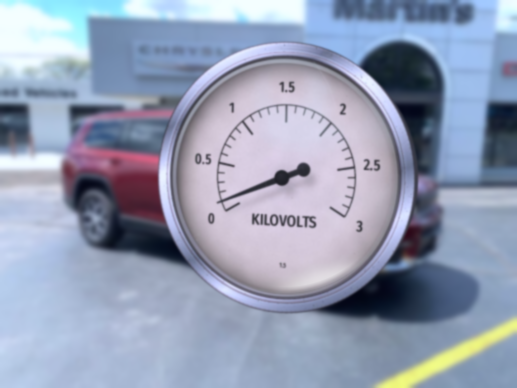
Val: 0.1 kV
